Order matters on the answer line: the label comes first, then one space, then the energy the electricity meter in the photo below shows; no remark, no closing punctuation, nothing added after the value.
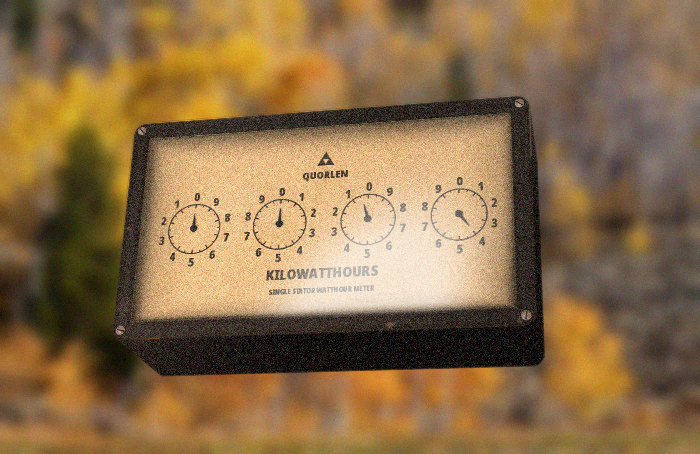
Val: 4 kWh
